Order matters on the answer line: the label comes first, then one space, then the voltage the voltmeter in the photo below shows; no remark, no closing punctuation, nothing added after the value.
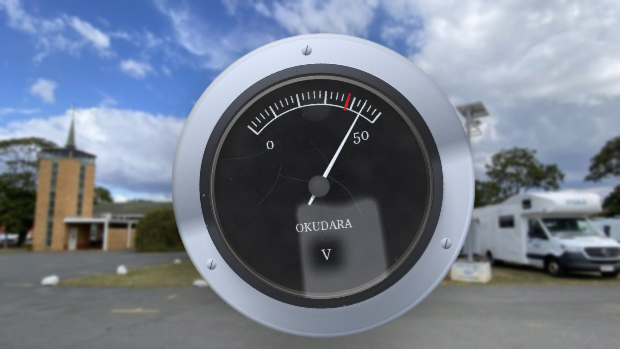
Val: 44 V
